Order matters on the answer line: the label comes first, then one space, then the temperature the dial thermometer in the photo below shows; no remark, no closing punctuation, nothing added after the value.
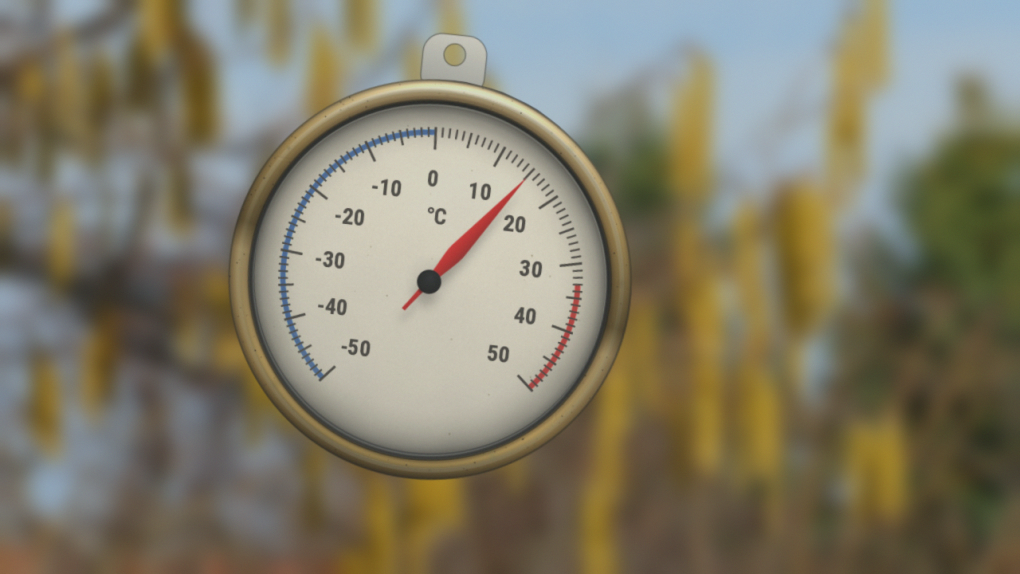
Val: 15 °C
